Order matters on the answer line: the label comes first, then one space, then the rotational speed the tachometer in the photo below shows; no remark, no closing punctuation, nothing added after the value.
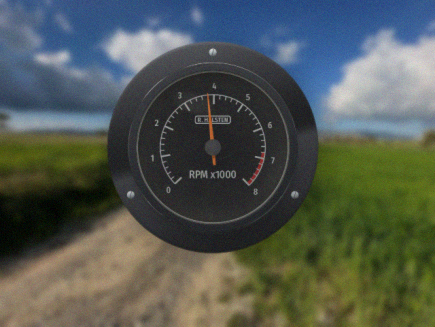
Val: 3800 rpm
